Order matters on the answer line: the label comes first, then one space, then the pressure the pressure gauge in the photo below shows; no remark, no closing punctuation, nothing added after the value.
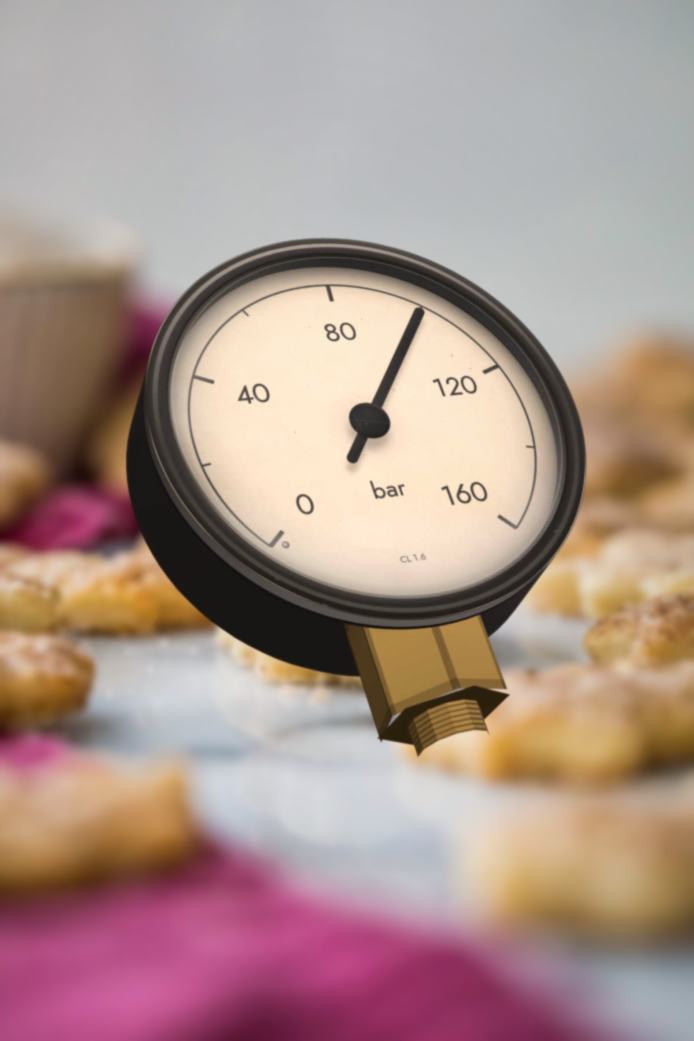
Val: 100 bar
